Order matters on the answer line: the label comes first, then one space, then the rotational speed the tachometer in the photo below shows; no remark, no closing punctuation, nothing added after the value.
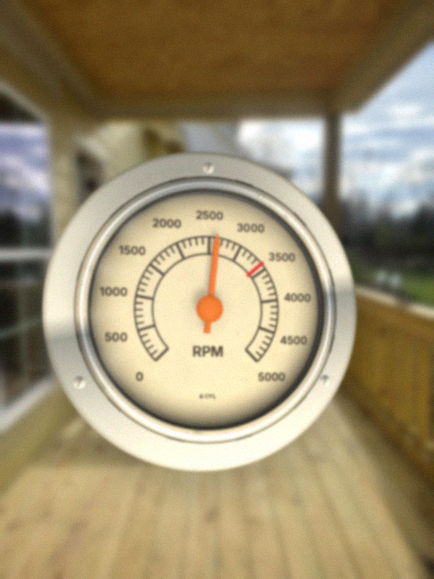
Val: 2600 rpm
